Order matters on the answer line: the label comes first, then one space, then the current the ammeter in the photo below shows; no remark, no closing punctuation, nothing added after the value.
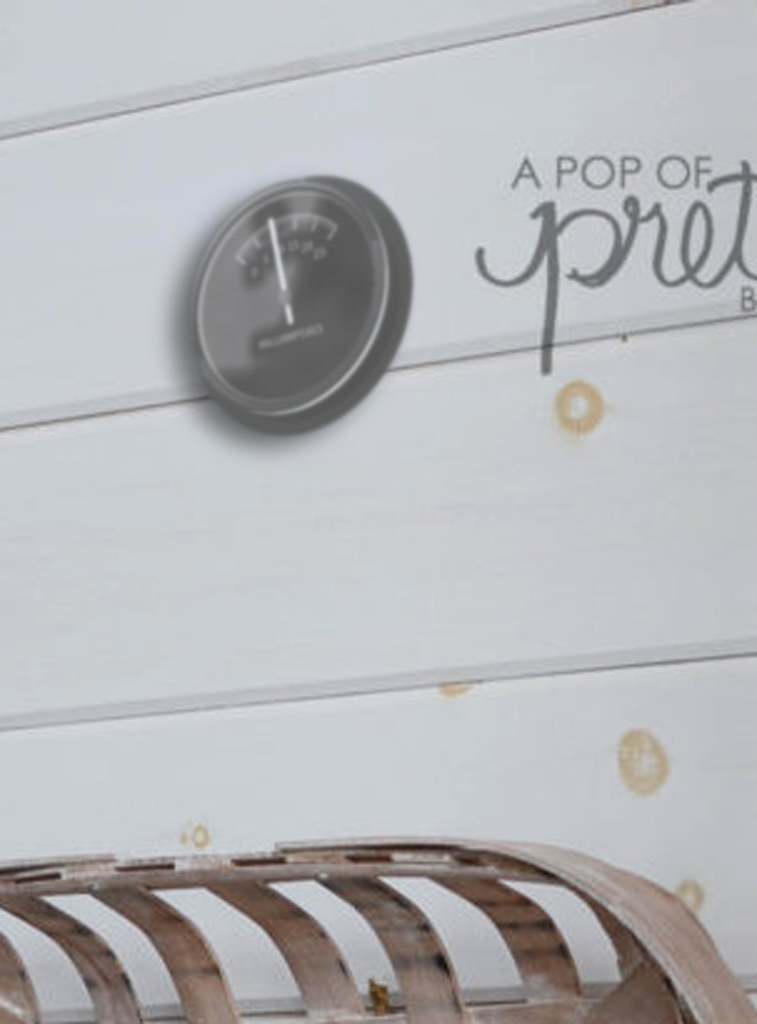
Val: 10 mA
